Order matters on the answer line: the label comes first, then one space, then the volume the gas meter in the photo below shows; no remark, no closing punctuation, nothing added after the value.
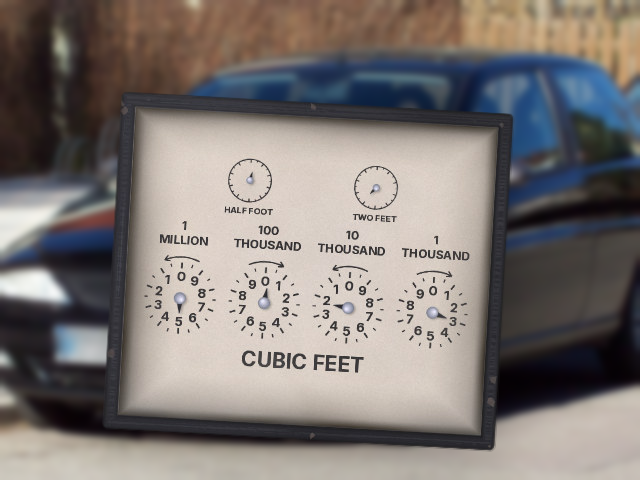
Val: 502300 ft³
